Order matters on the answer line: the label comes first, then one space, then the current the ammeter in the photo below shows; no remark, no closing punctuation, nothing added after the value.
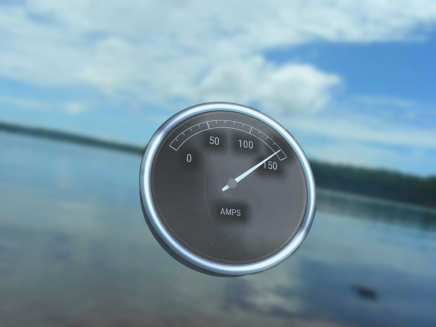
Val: 140 A
